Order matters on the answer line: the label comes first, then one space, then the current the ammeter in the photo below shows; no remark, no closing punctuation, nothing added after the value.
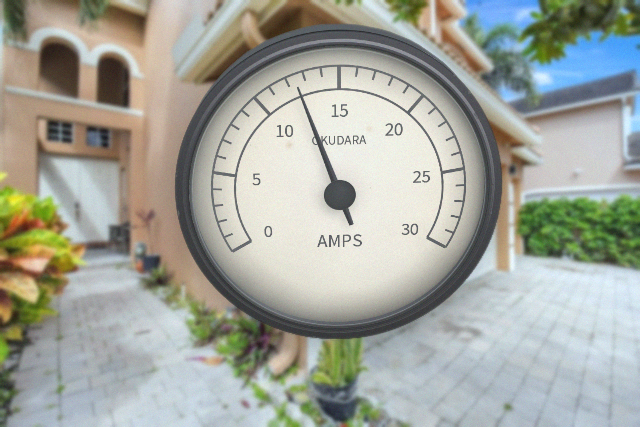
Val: 12.5 A
